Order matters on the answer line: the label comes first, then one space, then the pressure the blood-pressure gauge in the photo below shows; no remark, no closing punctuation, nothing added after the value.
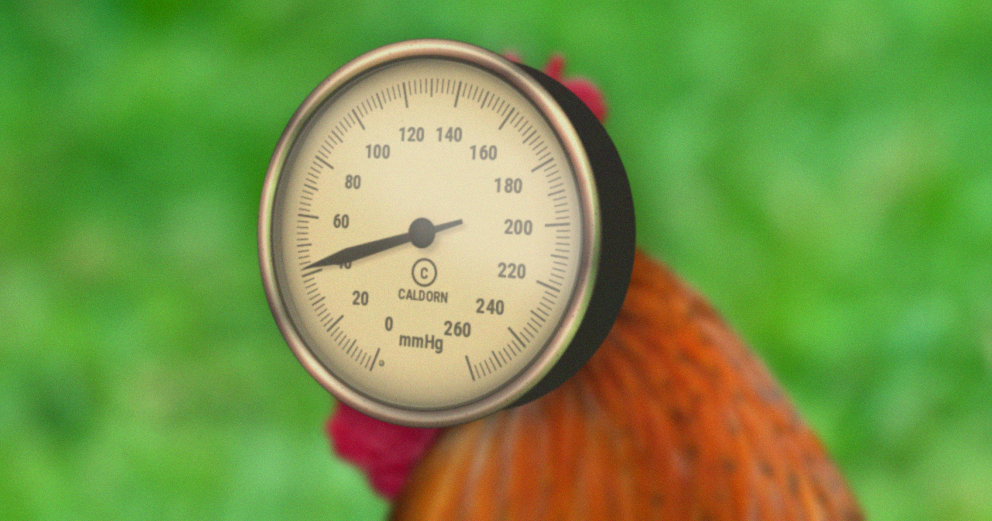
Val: 42 mmHg
